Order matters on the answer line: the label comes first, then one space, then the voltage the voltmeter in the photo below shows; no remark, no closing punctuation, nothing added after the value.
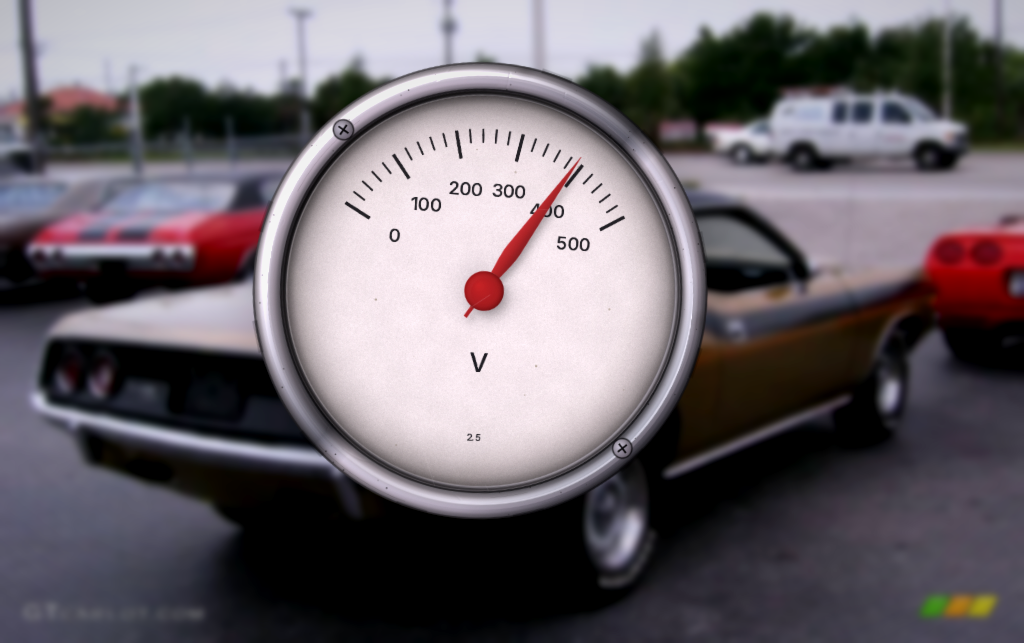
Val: 390 V
